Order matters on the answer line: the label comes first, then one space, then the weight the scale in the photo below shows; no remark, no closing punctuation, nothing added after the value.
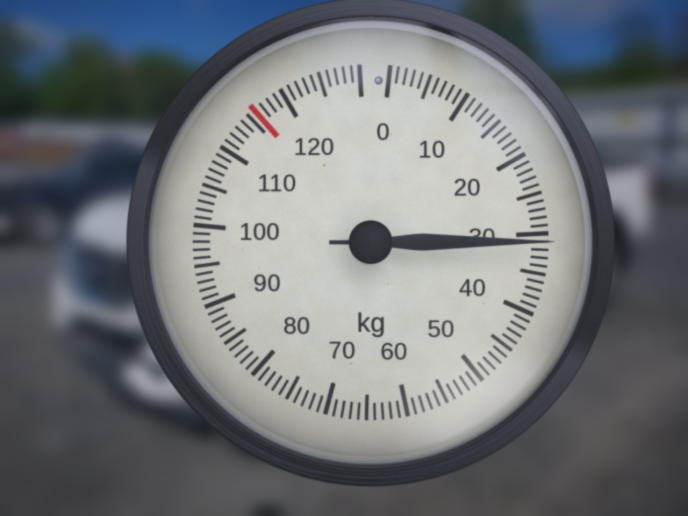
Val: 31 kg
